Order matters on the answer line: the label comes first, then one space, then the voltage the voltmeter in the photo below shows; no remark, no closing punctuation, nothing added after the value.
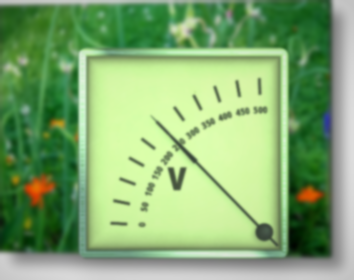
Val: 250 V
